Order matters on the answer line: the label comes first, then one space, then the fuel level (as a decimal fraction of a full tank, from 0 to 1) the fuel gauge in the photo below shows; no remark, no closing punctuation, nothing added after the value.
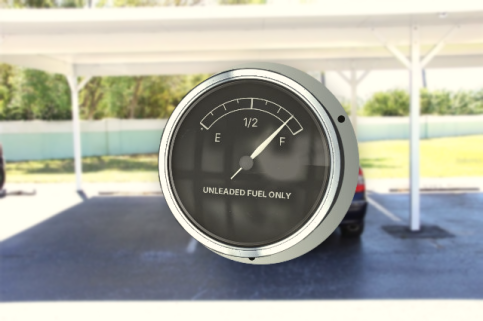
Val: 0.875
